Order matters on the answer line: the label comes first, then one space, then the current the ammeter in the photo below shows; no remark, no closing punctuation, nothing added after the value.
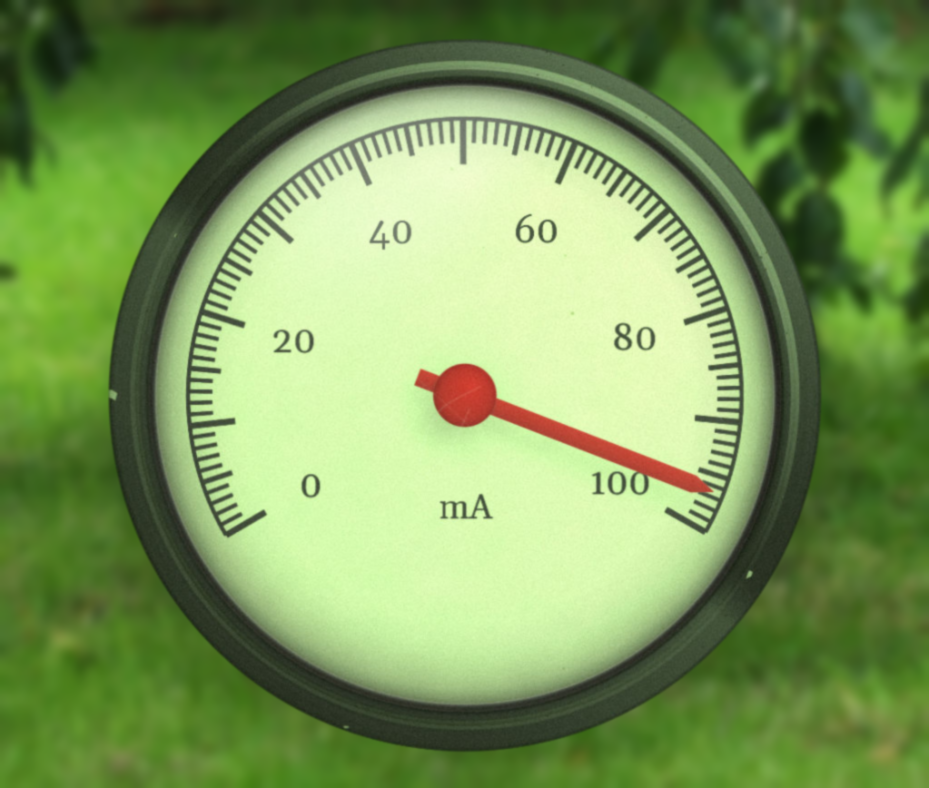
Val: 96.5 mA
